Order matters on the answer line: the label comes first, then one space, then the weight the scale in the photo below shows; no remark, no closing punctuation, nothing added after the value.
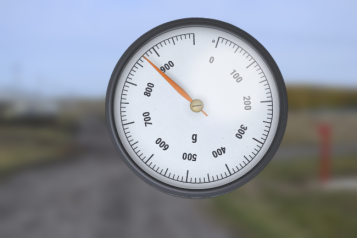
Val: 870 g
